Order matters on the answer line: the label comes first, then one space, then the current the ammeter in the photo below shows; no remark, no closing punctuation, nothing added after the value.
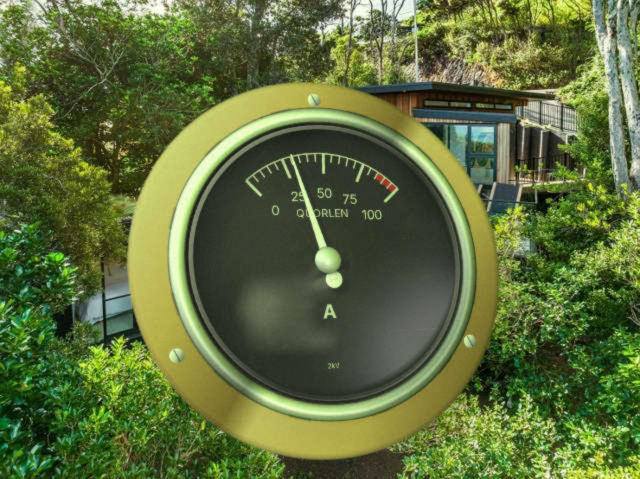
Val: 30 A
